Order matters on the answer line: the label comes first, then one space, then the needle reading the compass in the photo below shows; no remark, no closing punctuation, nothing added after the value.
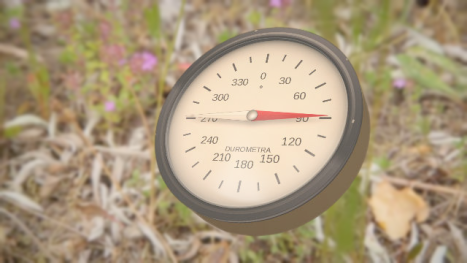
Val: 90 °
